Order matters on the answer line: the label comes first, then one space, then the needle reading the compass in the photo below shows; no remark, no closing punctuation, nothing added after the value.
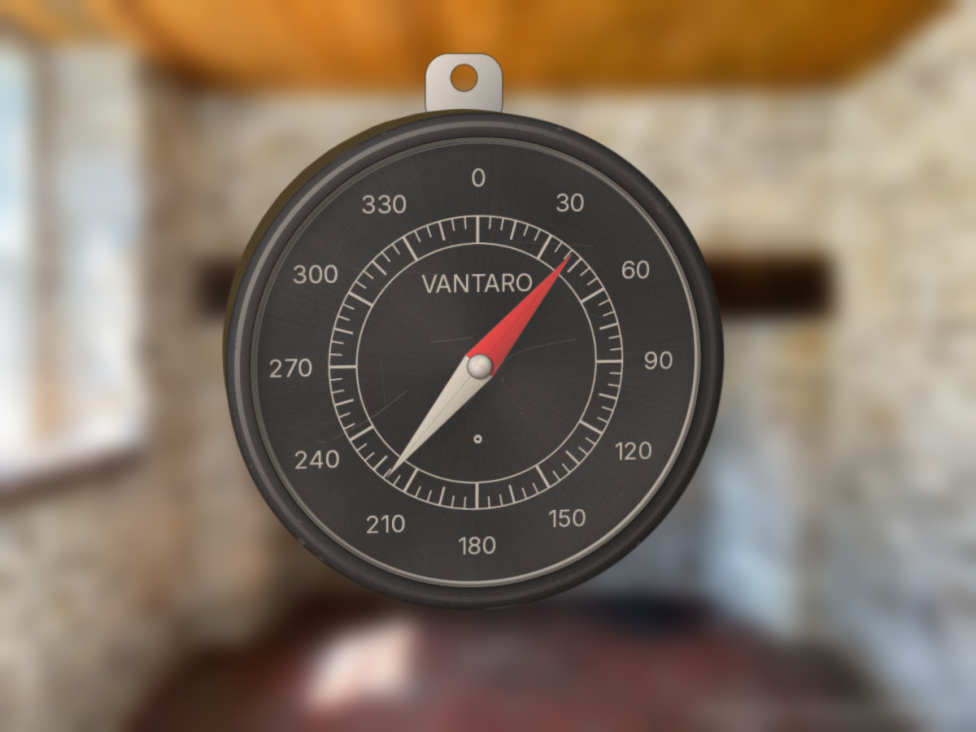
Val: 40 °
